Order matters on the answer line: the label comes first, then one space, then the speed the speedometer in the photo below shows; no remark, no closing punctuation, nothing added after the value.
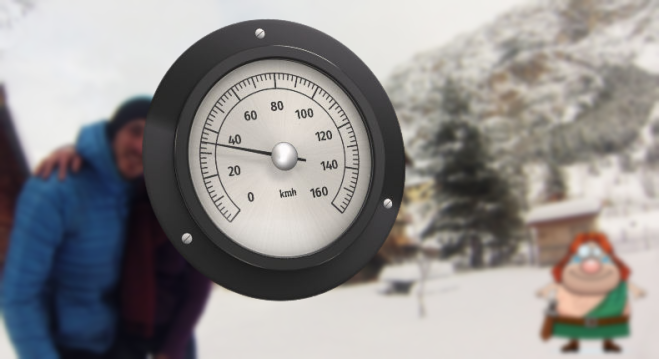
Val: 34 km/h
